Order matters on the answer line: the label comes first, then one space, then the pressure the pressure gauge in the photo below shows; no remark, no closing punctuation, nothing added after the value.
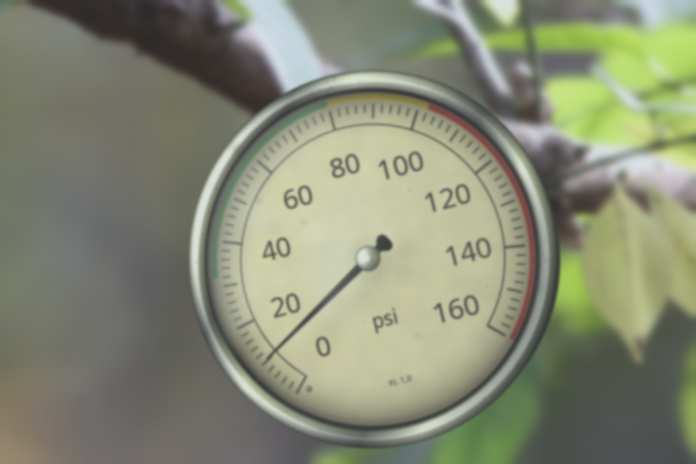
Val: 10 psi
